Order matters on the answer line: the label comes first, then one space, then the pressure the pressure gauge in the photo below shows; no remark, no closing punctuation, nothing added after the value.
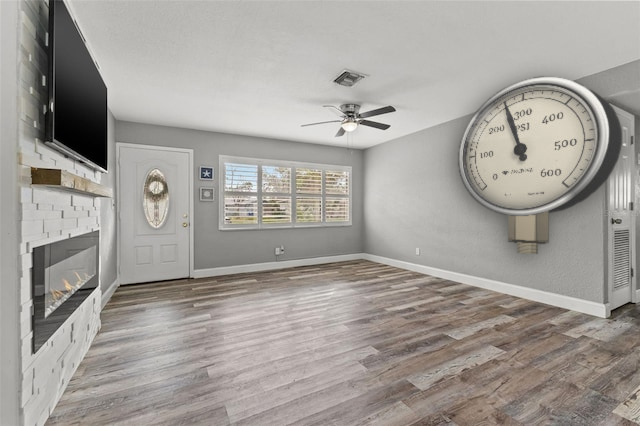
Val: 260 psi
